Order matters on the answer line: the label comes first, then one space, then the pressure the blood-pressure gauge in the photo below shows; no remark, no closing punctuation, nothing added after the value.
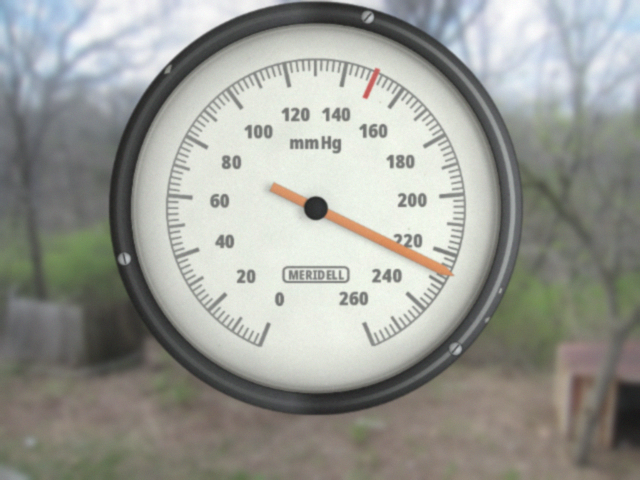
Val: 226 mmHg
